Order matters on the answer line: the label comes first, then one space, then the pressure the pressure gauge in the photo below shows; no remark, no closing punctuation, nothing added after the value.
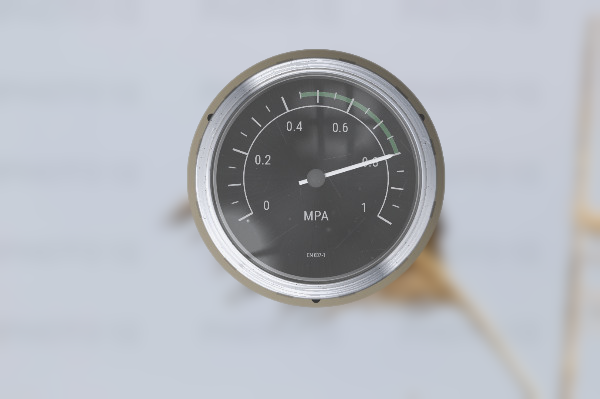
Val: 0.8 MPa
